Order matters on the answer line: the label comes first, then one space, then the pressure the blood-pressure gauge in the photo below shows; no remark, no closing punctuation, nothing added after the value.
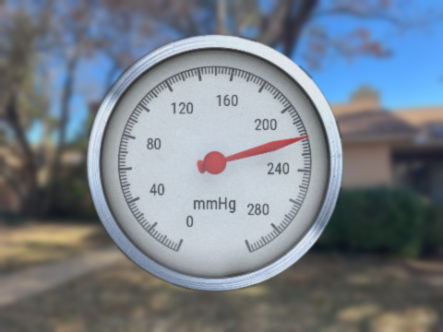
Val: 220 mmHg
